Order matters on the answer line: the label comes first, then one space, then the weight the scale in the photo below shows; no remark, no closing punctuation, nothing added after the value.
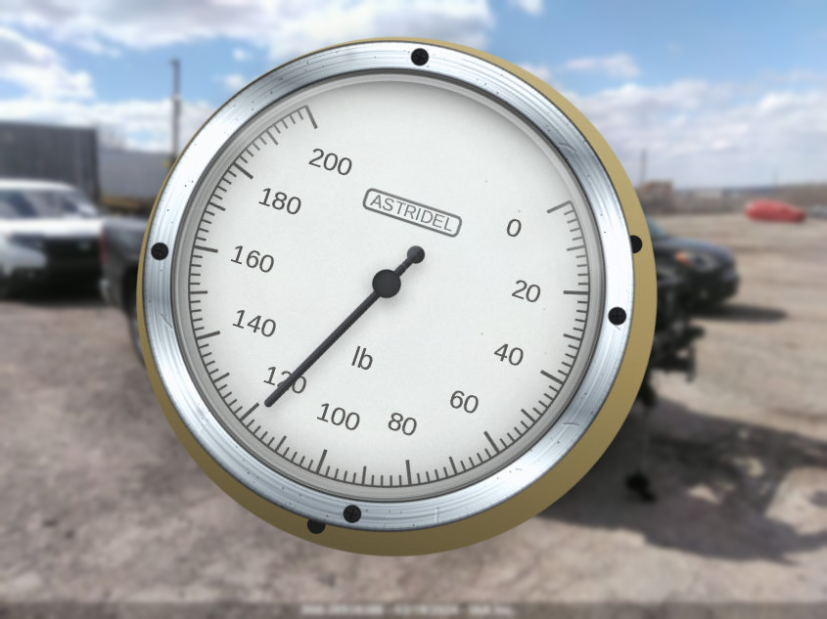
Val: 118 lb
